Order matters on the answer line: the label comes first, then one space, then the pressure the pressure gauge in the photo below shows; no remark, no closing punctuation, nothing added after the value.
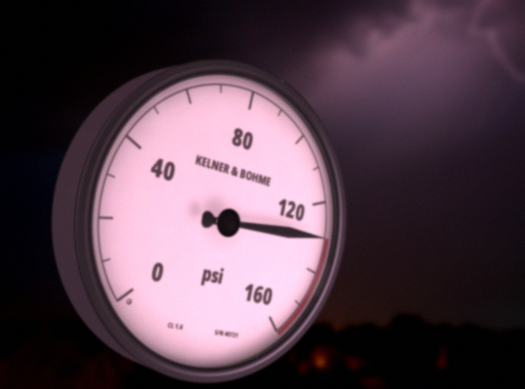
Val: 130 psi
